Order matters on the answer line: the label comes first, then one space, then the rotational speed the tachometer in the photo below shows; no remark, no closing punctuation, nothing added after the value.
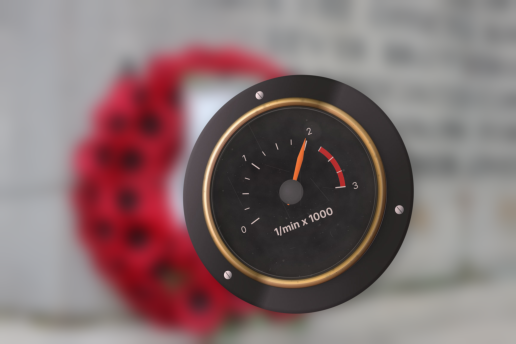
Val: 2000 rpm
